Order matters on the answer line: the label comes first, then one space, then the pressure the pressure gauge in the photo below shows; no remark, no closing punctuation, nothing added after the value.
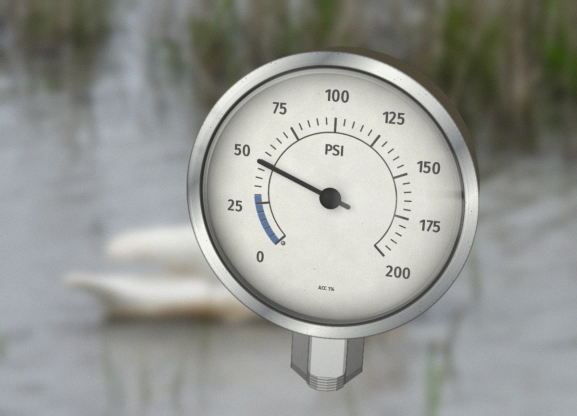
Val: 50 psi
